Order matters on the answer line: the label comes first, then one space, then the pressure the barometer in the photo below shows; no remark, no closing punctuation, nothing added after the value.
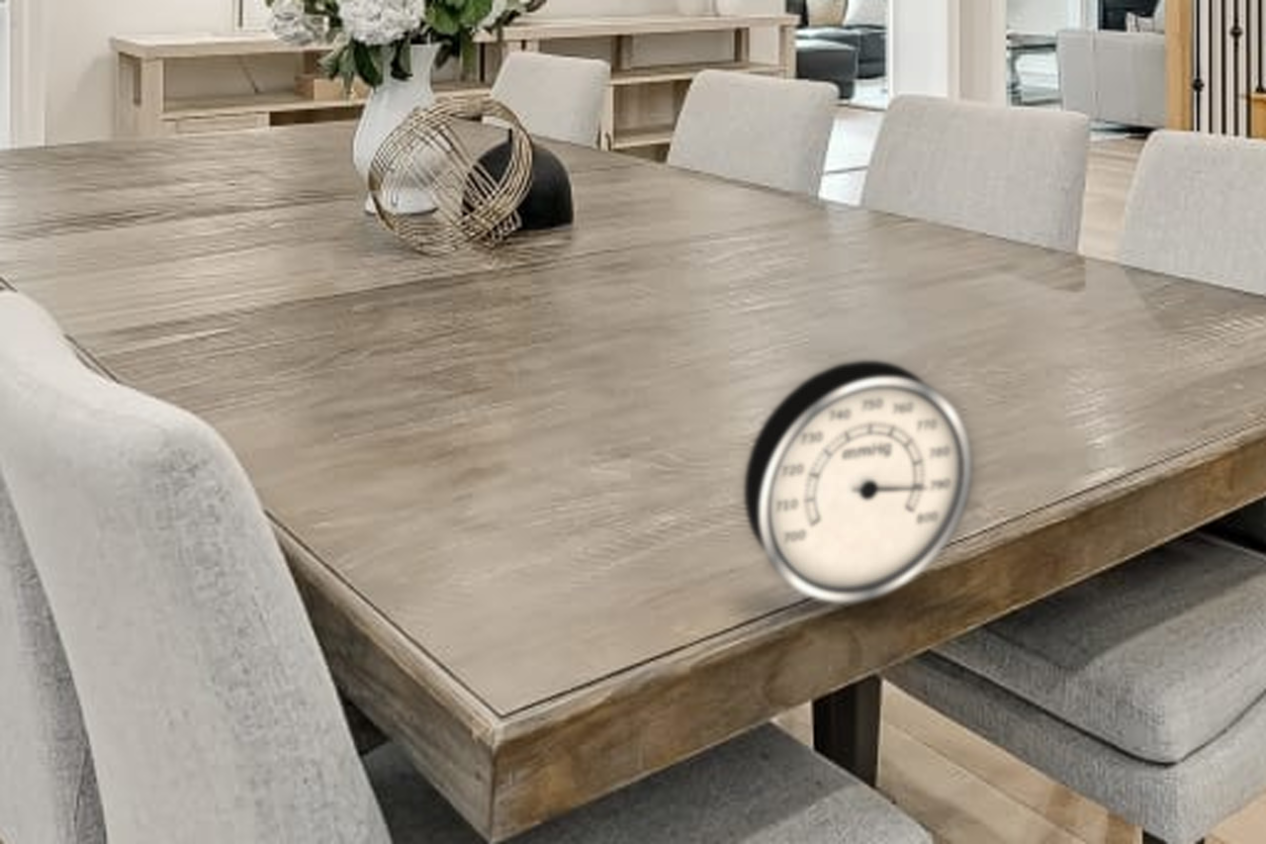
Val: 790 mmHg
